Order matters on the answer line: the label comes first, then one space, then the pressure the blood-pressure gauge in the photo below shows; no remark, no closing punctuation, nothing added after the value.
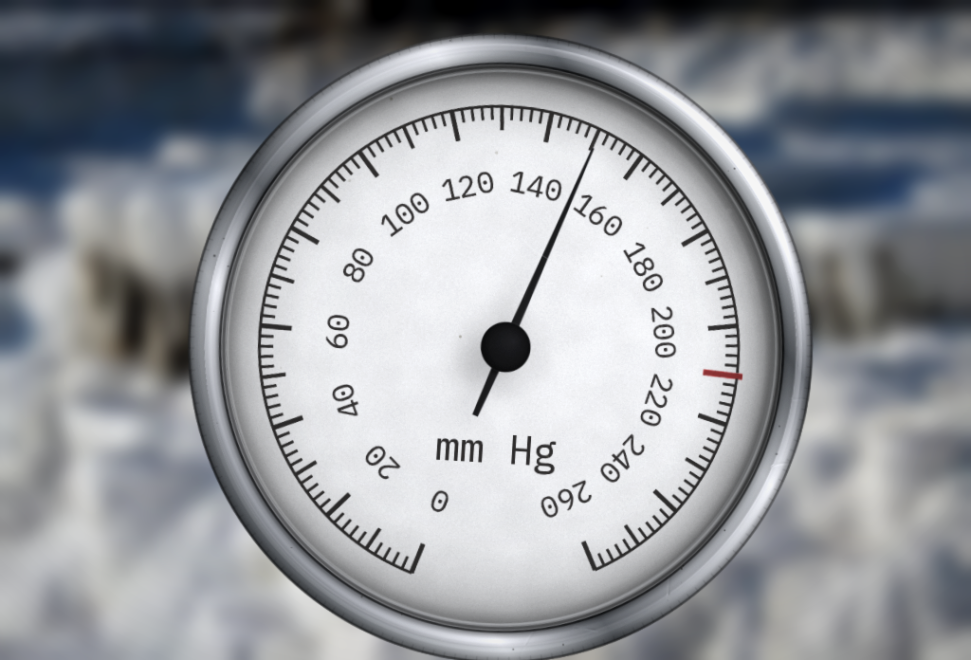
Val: 150 mmHg
